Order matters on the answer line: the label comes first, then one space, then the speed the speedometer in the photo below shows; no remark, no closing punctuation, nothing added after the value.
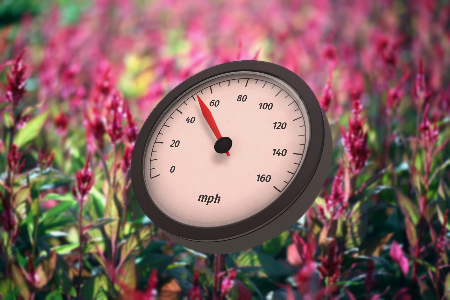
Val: 52.5 mph
